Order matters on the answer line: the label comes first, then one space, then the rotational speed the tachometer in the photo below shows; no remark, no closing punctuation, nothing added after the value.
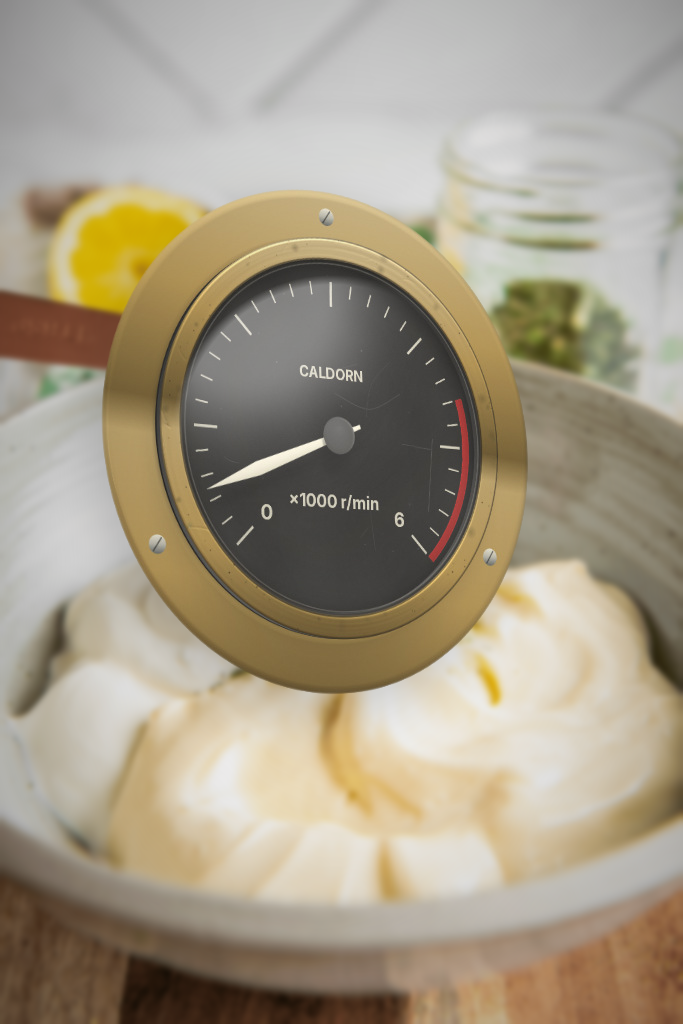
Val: 500 rpm
